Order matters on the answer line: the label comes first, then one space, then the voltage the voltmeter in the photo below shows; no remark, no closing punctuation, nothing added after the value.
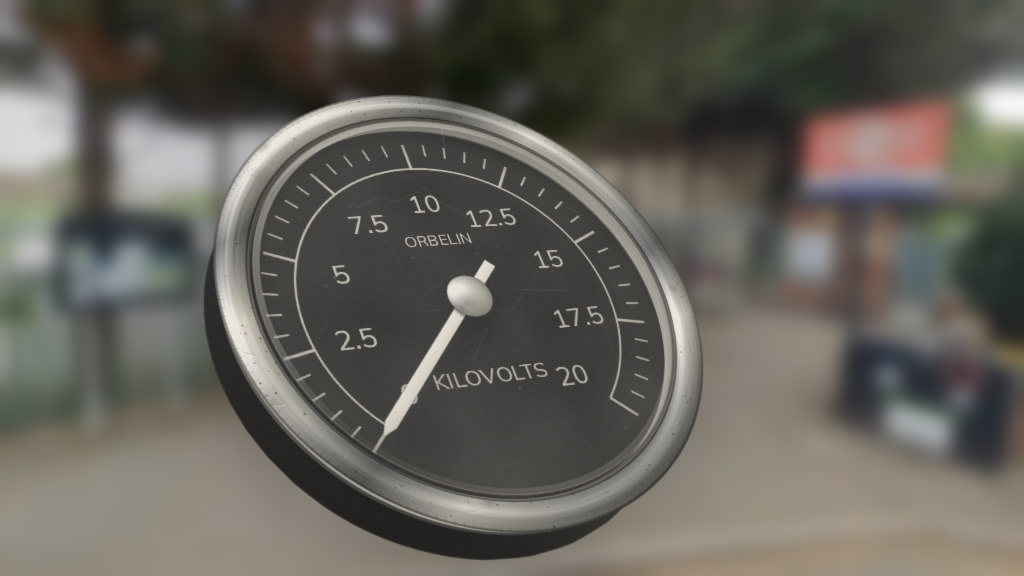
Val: 0 kV
